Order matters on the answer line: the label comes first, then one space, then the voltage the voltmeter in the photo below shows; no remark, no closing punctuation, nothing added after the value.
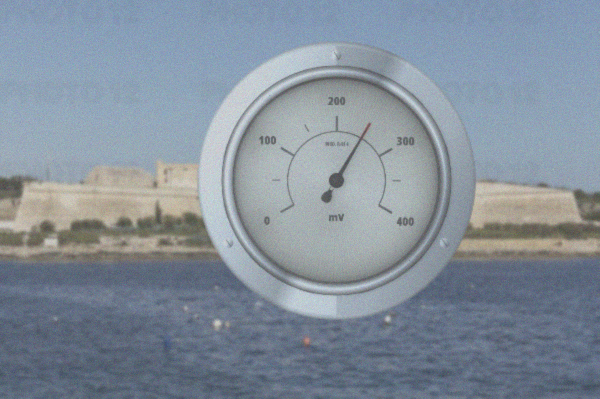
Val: 250 mV
